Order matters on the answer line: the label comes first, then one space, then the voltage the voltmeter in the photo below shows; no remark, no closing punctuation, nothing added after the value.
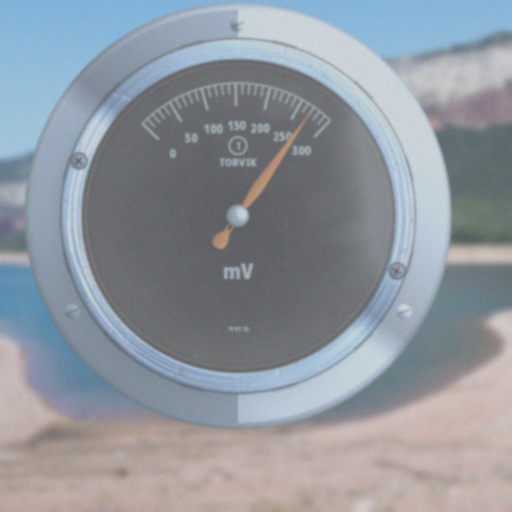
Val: 270 mV
